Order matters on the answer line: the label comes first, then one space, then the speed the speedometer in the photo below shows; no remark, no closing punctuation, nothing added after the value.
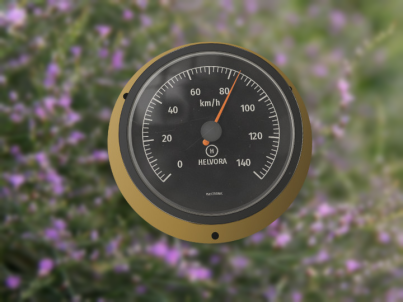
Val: 84 km/h
